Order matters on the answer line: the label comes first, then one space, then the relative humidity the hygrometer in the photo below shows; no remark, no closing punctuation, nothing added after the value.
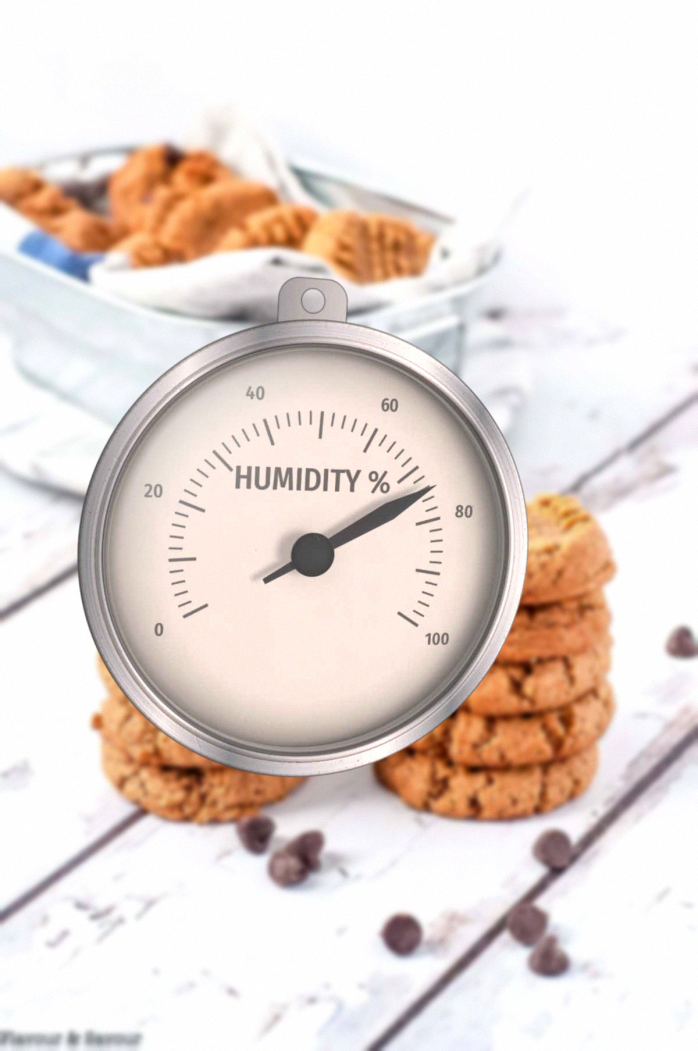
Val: 74 %
